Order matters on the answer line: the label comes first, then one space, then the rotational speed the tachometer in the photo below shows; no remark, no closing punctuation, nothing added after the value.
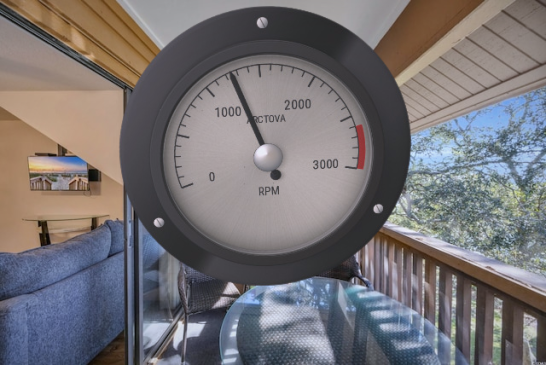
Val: 1250 rpm
